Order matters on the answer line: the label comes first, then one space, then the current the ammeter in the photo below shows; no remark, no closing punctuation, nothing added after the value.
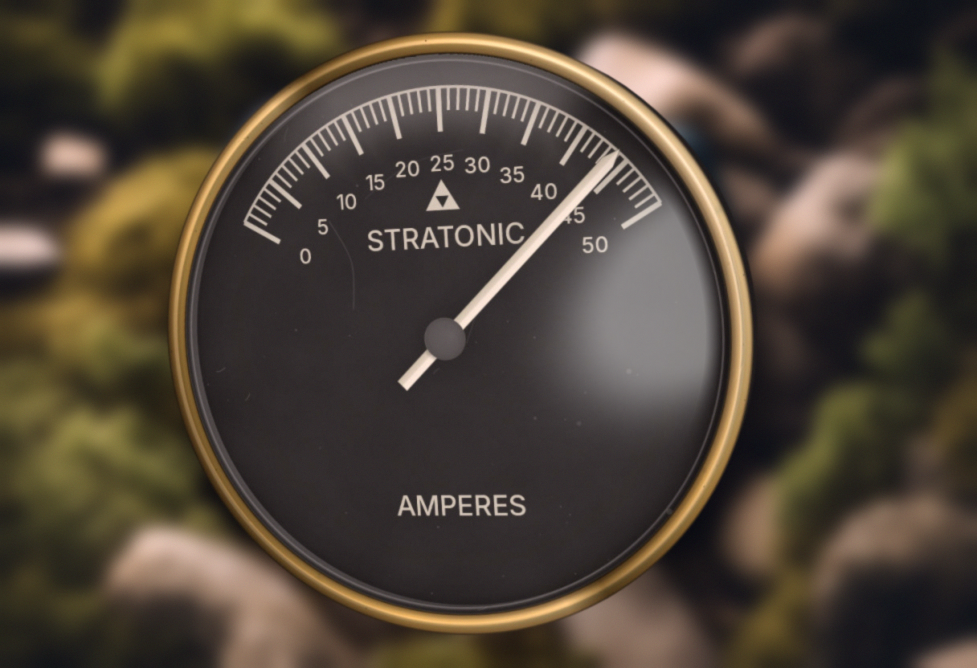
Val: 44 A
